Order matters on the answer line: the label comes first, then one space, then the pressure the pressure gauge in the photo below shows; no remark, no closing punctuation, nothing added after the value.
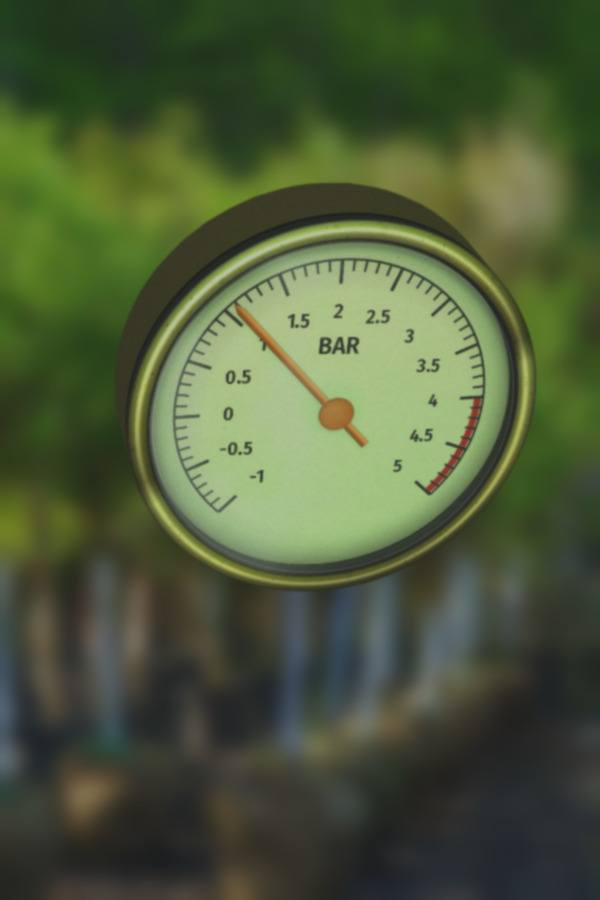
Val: 1.1 bar
